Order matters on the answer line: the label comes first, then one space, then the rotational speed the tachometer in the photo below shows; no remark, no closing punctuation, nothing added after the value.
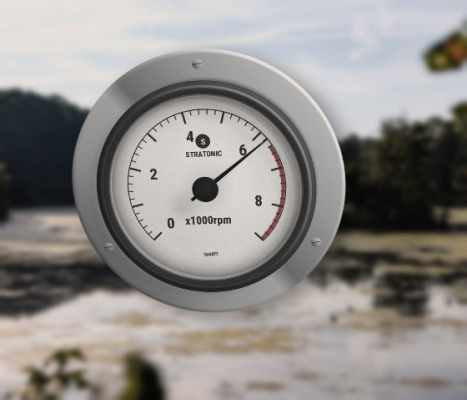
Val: 6200 rpm
